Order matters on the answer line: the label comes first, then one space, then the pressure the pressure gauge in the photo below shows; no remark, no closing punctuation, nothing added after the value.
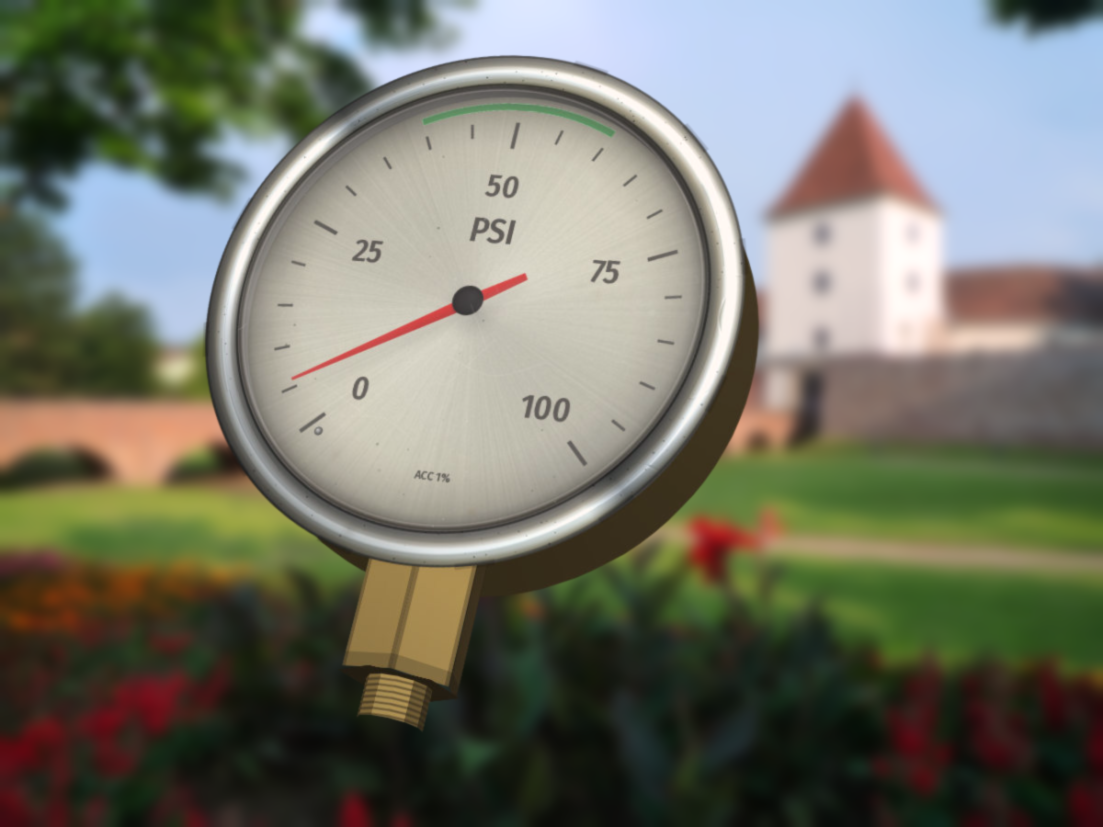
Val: 5 psi
